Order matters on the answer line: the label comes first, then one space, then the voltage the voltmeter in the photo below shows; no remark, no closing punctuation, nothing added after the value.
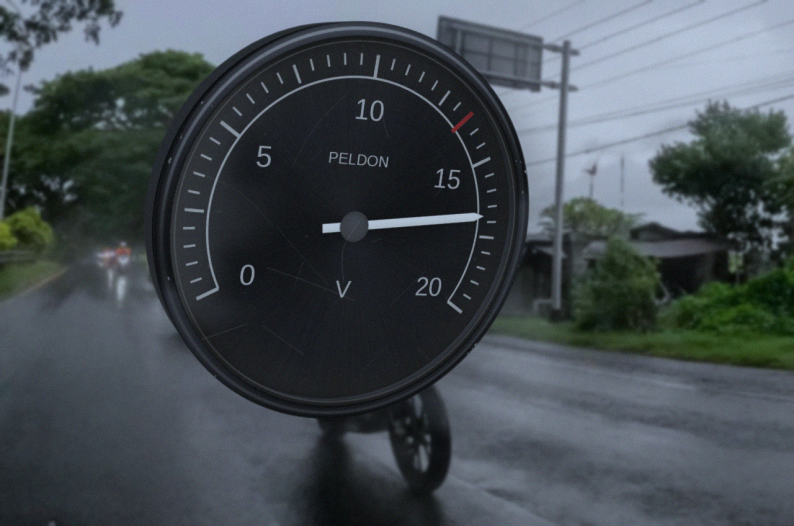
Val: 16.75 V
